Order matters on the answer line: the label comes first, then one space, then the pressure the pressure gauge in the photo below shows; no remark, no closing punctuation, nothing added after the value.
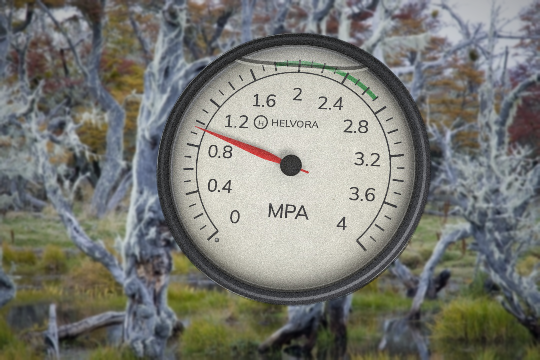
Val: 0.95 MPa
